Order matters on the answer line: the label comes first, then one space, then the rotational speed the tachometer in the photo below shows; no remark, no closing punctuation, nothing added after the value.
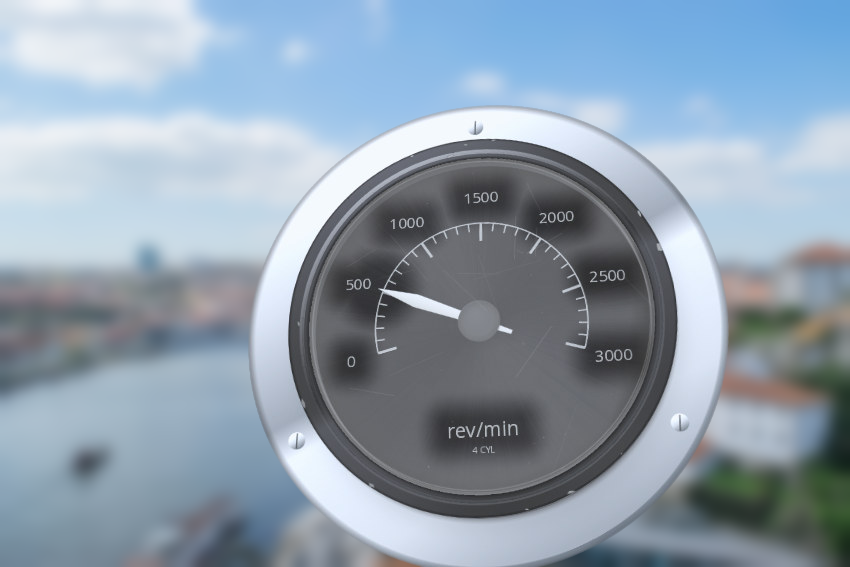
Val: 500 rpm
